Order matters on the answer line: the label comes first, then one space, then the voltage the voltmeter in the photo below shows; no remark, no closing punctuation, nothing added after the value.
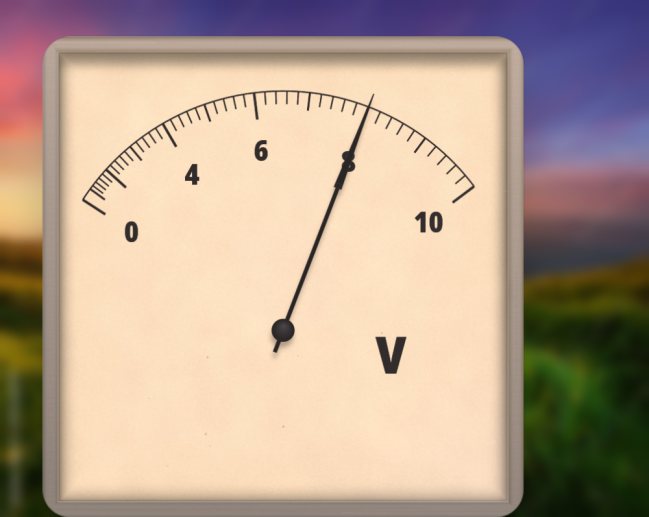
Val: 8 V
